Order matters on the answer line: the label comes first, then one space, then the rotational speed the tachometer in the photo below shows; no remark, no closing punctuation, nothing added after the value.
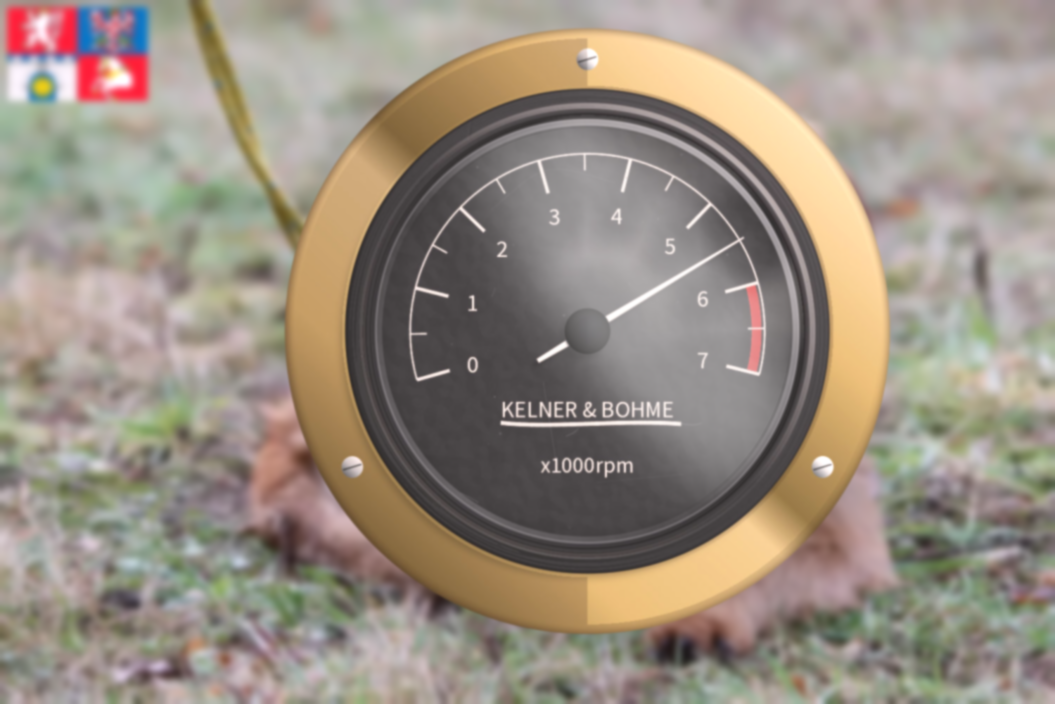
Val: 5500 rpm
